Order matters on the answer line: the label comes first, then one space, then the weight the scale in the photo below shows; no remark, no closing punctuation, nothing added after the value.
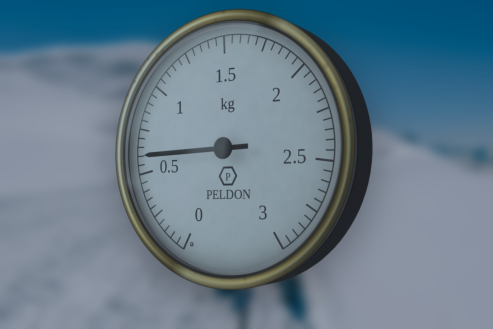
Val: 0.6 kg
